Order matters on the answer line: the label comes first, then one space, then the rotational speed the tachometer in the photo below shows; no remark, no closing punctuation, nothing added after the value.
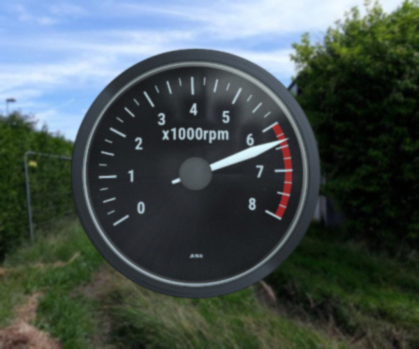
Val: 6375 rpm
